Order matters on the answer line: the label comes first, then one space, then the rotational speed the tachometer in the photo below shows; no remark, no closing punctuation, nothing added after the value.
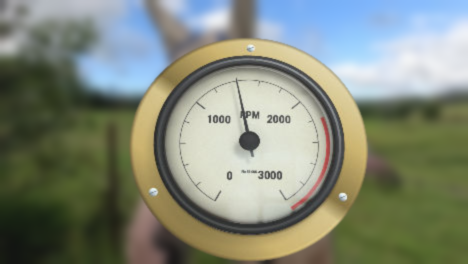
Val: 1400 rpm
